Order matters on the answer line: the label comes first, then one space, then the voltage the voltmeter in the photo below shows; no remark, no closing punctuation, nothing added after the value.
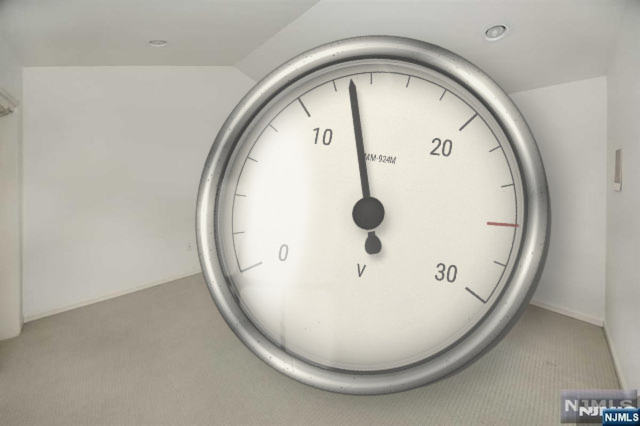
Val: 13 V
